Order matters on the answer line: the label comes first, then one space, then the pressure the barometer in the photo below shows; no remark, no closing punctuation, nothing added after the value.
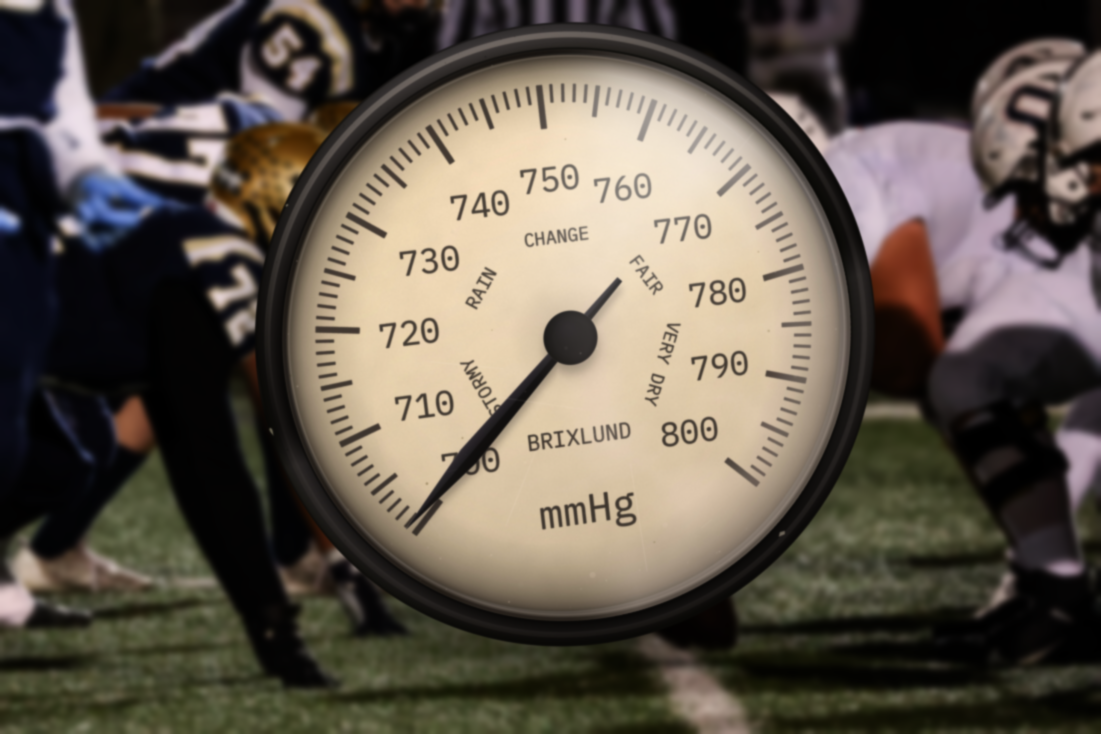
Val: 701 mmHg
